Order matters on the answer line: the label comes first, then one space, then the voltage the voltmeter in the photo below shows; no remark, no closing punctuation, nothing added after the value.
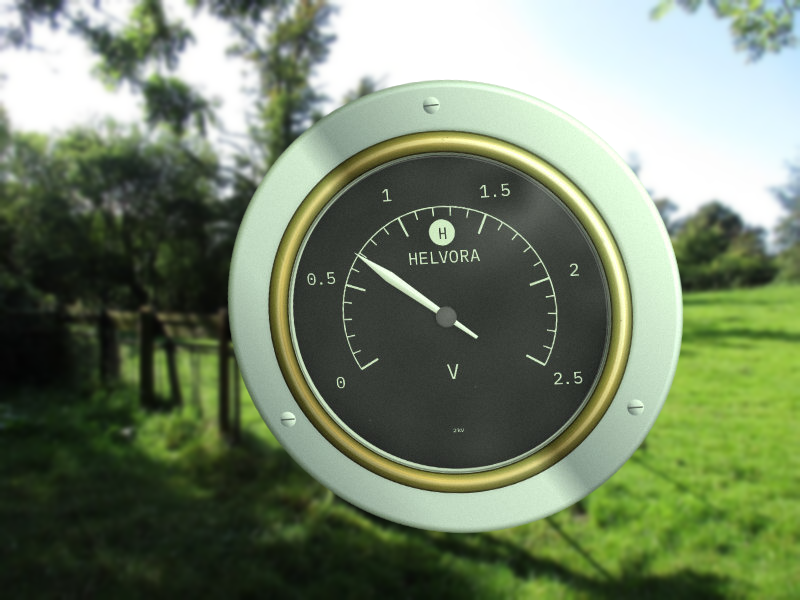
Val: 0.7 V
